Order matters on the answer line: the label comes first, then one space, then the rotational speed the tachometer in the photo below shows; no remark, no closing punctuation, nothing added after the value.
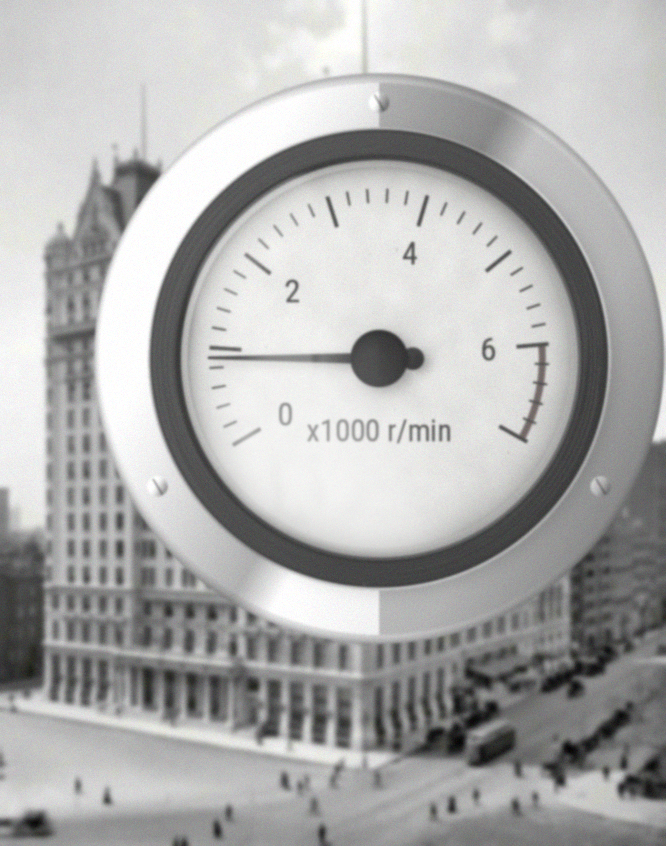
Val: 900 rpm
